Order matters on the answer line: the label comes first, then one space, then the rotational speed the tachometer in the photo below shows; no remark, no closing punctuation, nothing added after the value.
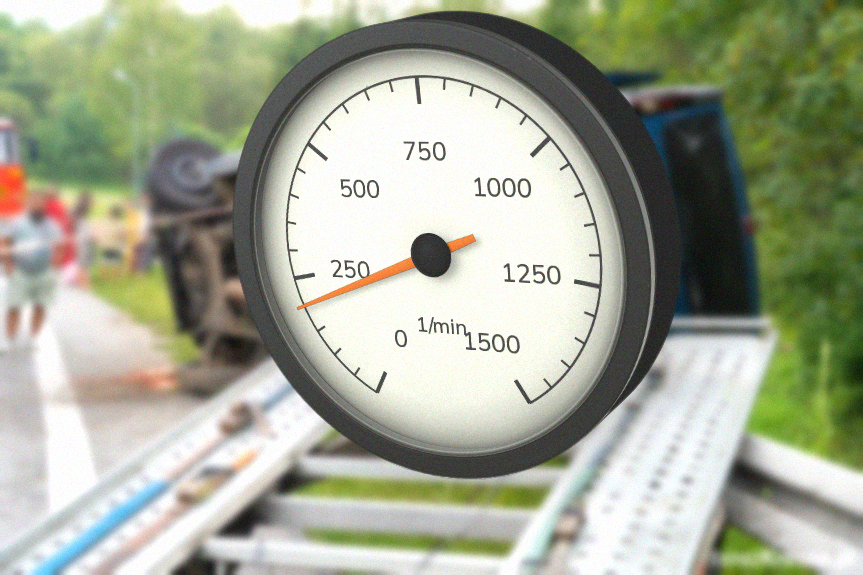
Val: 200 rpm
